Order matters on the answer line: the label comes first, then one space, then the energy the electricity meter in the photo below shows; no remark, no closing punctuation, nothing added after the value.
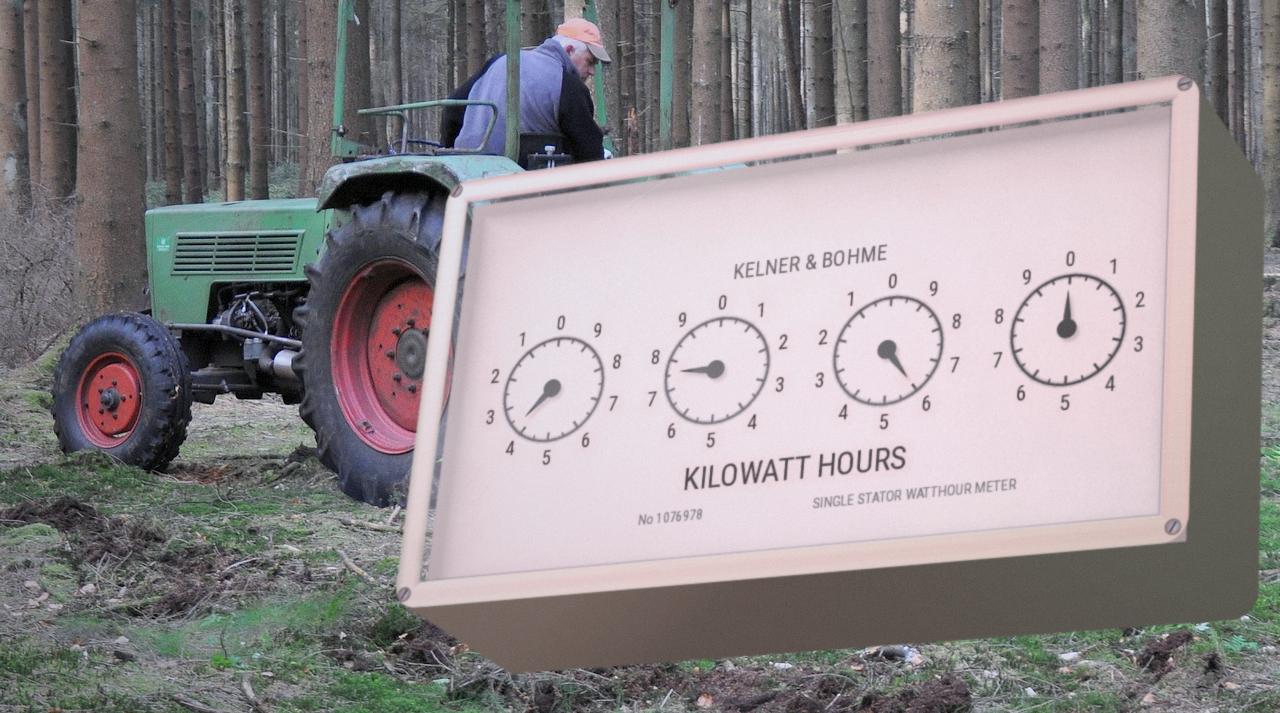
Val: 3760 kWh
